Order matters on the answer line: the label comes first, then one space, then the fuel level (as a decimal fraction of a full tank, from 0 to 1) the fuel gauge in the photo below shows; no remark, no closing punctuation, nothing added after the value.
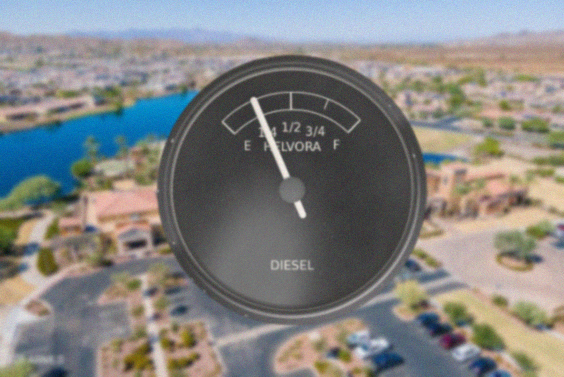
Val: 0.25
